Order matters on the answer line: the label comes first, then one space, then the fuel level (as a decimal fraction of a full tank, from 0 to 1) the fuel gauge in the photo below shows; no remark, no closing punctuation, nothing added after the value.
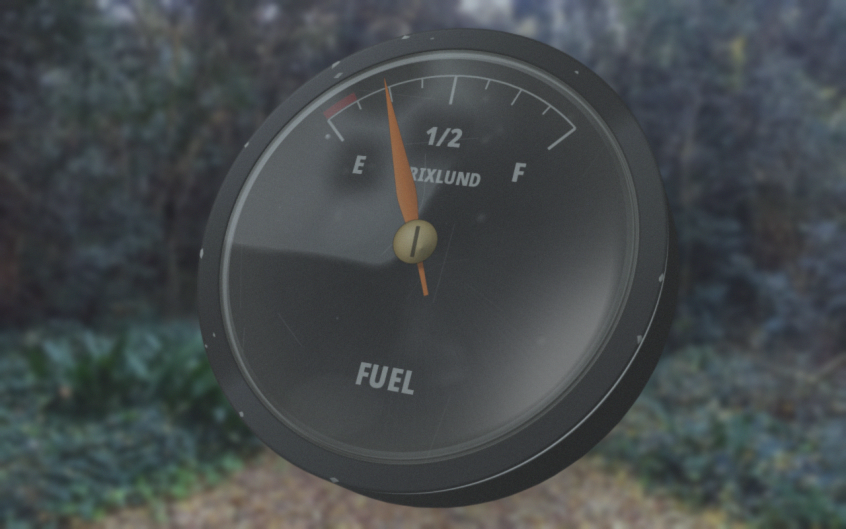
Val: 0.25
